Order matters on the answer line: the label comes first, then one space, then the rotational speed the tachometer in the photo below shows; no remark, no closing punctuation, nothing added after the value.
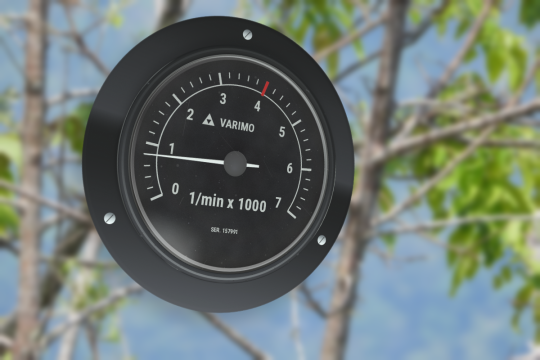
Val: 800 rpm
